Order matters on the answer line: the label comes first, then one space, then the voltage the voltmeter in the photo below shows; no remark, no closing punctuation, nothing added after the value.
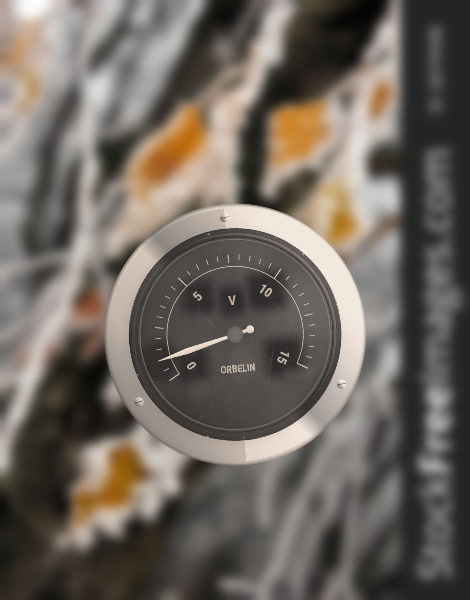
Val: 1 V
